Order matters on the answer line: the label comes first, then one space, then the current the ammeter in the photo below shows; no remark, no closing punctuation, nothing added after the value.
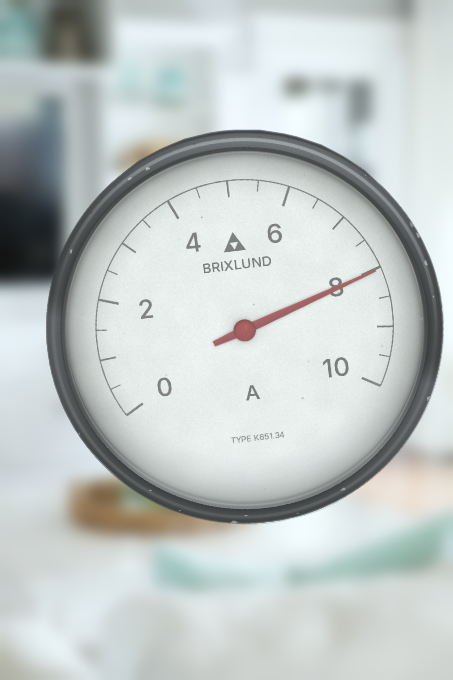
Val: 8 A
